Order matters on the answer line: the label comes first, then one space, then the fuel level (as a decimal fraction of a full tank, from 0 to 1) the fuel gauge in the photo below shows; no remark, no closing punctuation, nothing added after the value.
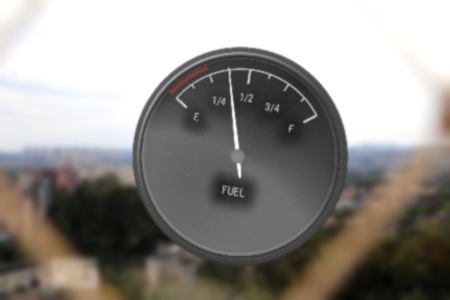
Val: 0.375
